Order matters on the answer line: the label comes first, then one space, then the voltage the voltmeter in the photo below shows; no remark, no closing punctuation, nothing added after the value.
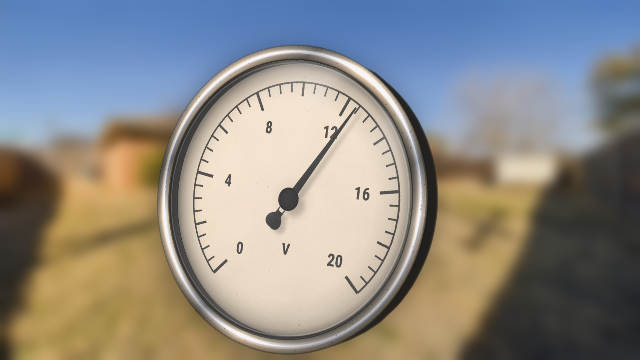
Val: 12.5 V
